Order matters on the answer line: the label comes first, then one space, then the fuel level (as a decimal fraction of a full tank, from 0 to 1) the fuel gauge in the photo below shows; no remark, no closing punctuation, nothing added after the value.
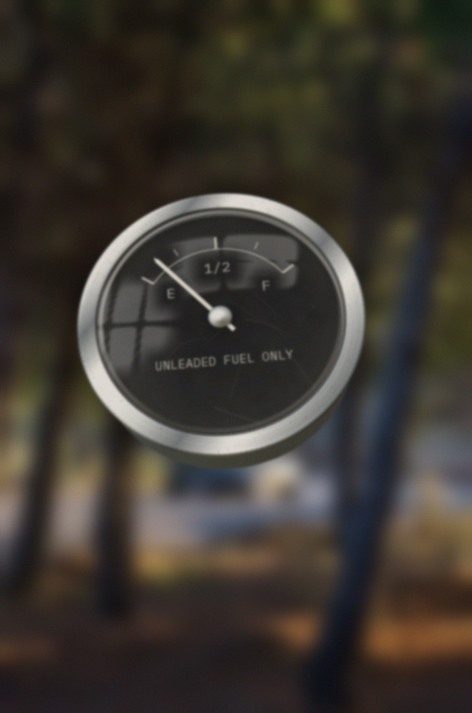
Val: 0.125
